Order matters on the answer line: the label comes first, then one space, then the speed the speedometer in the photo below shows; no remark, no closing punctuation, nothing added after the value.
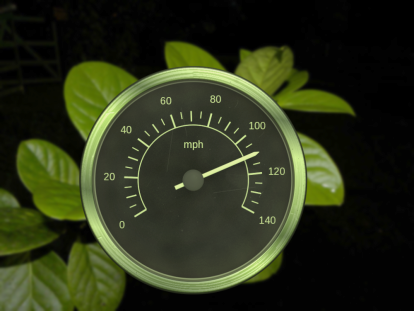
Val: 110 mph
